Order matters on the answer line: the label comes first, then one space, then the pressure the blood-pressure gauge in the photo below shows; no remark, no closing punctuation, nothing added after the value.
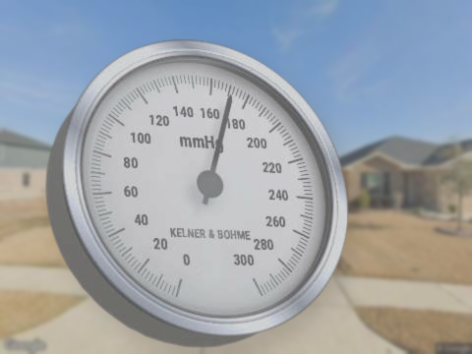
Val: 170 mmHg
